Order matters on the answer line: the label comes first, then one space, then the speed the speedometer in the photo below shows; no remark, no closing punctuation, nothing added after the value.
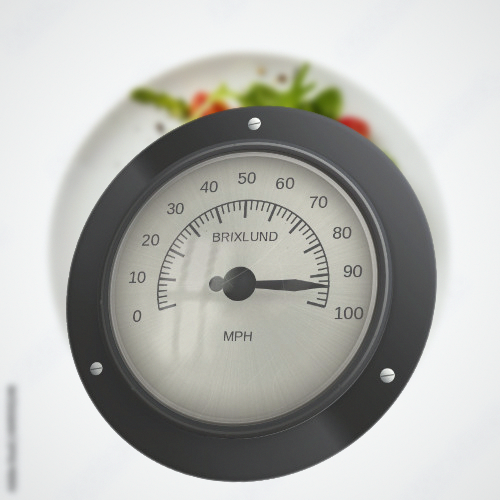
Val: 94 mph
